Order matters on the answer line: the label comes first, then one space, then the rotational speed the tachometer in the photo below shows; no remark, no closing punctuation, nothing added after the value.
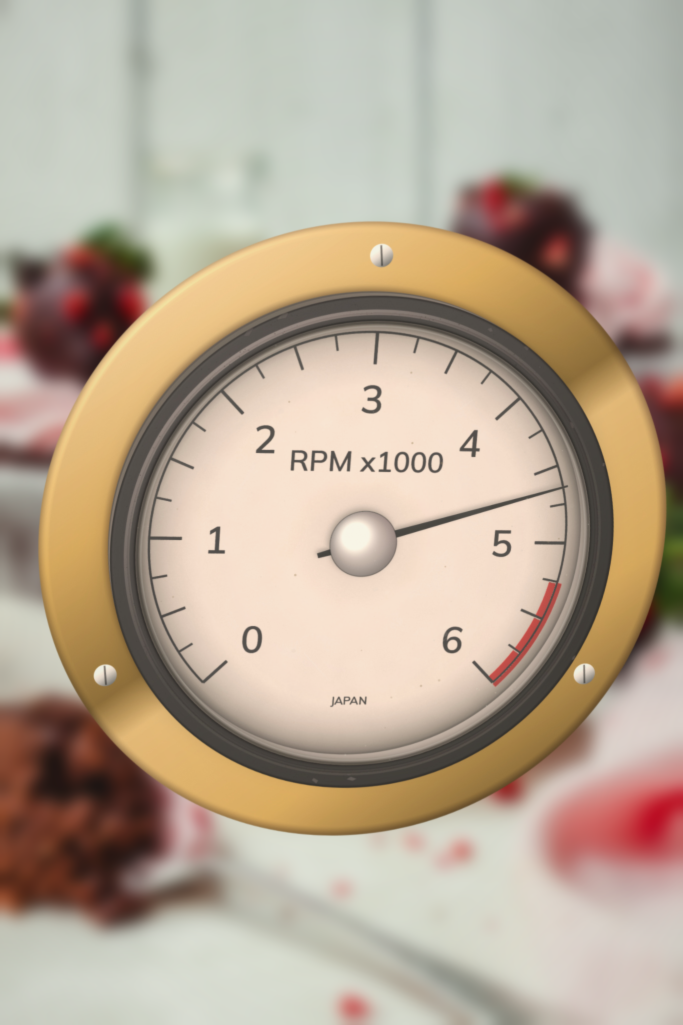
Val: 4625 rpm
